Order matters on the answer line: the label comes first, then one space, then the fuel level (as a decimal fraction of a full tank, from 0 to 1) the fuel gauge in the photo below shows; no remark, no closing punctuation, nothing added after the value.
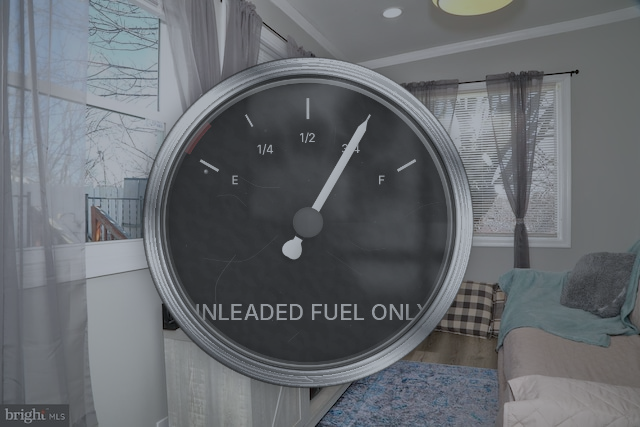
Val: 0.75
